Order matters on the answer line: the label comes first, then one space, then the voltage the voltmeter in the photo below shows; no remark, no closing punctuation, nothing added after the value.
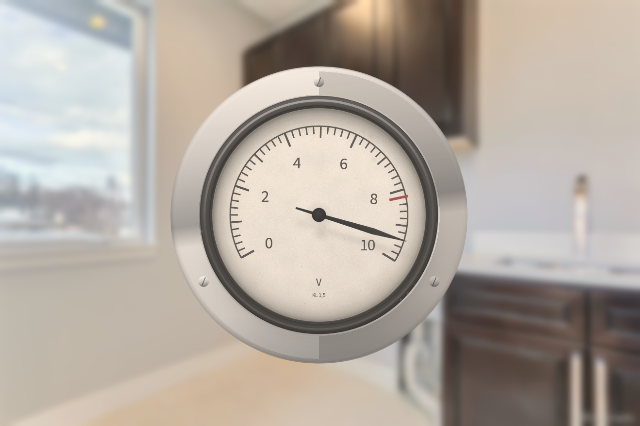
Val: 9.4 V
